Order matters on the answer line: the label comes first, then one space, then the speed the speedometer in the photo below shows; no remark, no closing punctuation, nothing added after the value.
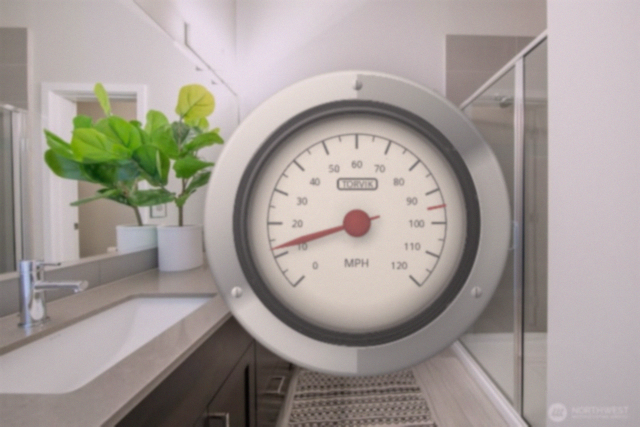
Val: 12.5 mph
